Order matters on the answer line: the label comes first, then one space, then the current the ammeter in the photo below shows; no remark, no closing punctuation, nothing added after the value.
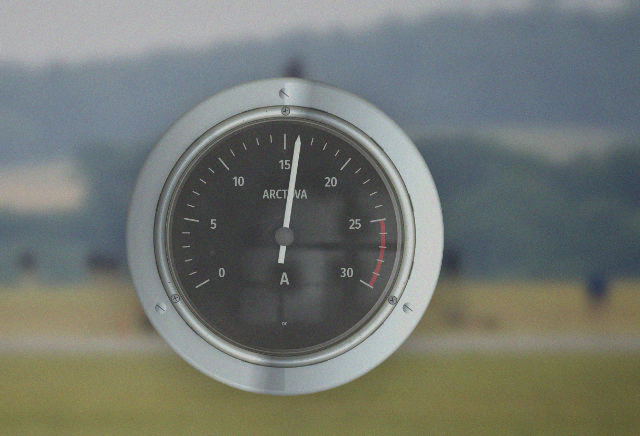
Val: 16 A
